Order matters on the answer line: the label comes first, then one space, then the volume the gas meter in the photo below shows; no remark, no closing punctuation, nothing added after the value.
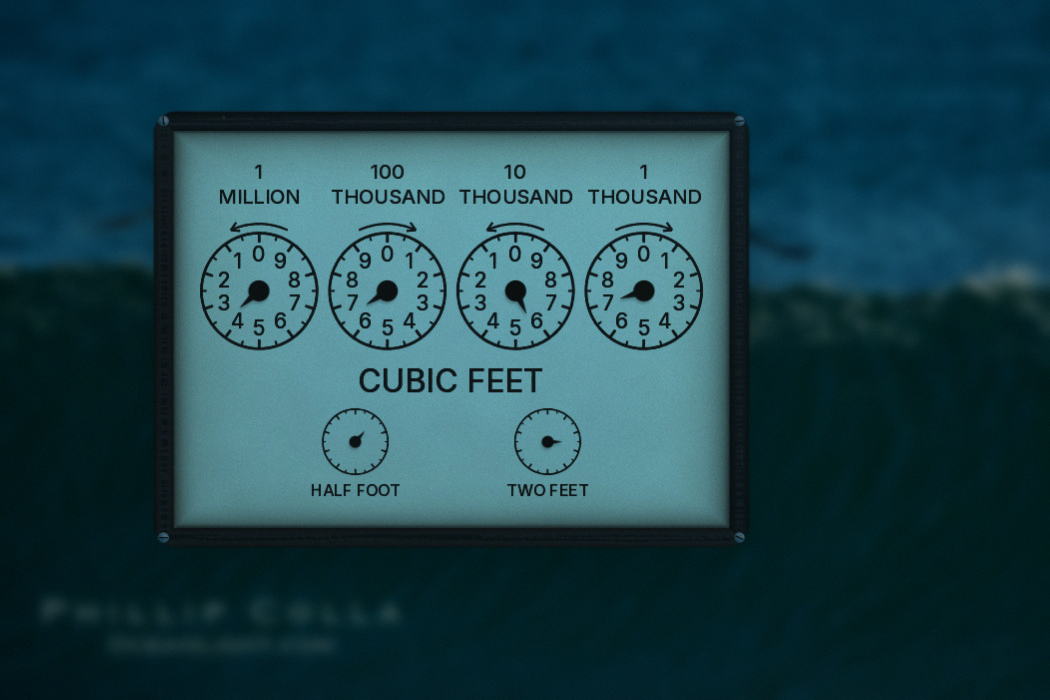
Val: 365700 ft³
